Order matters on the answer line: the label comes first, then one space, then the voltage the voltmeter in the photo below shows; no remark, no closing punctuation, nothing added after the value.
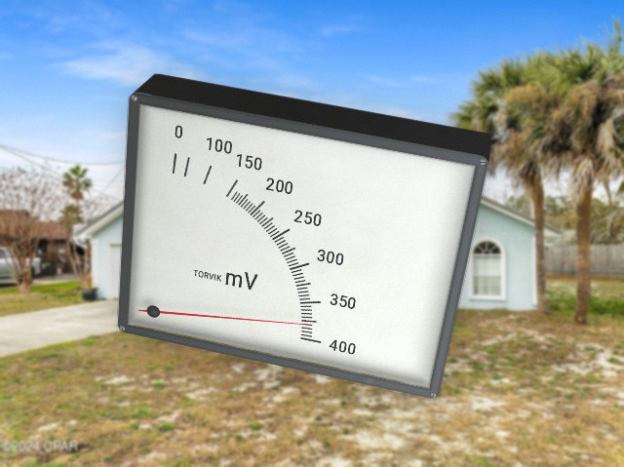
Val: 375 mV
